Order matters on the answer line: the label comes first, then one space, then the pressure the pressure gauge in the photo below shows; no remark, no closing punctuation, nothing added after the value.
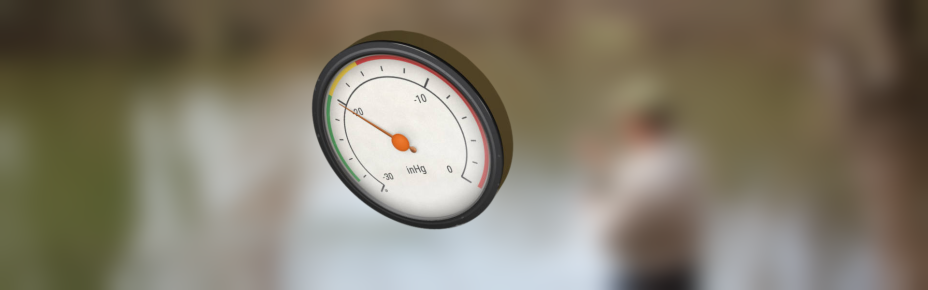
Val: -20 inHg
